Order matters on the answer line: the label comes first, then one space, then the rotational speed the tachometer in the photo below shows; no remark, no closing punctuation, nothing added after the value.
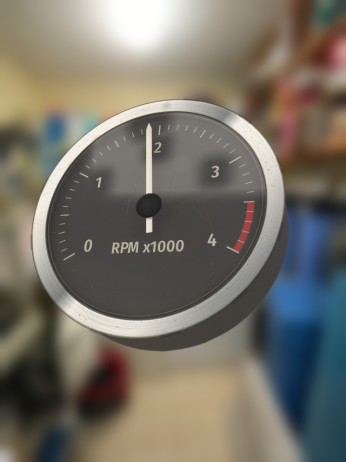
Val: 1900 rpm
